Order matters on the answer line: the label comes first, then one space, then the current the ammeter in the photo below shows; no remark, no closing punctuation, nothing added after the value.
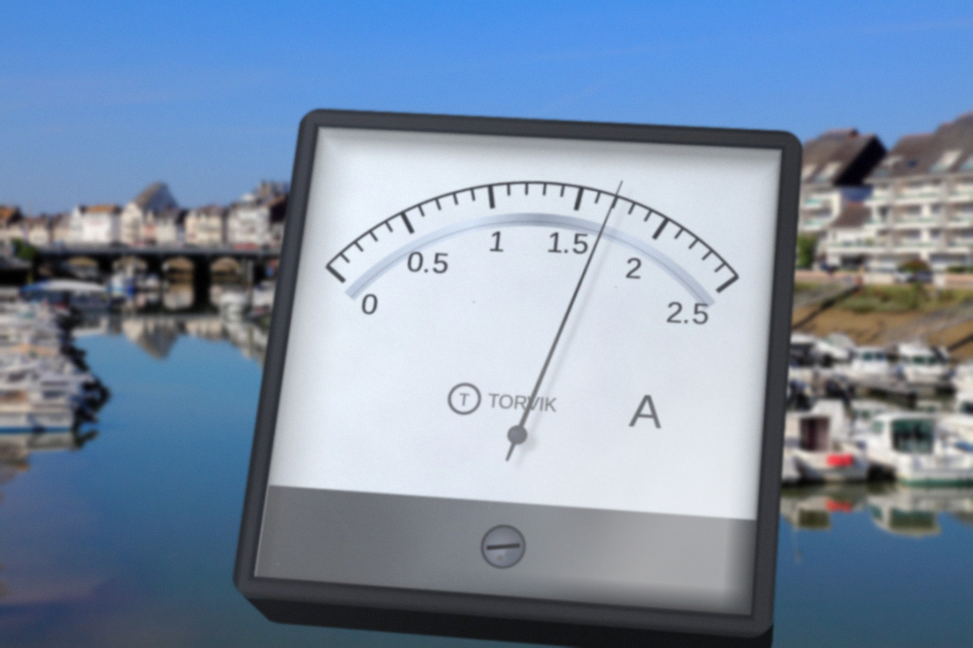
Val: 1.7 A
